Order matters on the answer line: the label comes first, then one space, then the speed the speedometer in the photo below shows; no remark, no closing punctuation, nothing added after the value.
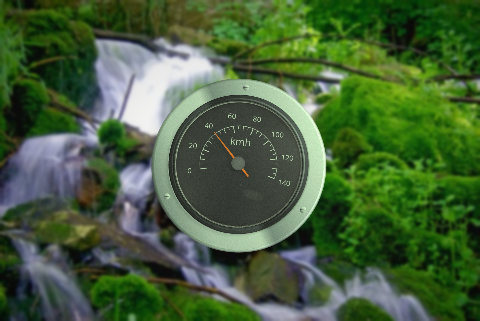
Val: 40 km/h
